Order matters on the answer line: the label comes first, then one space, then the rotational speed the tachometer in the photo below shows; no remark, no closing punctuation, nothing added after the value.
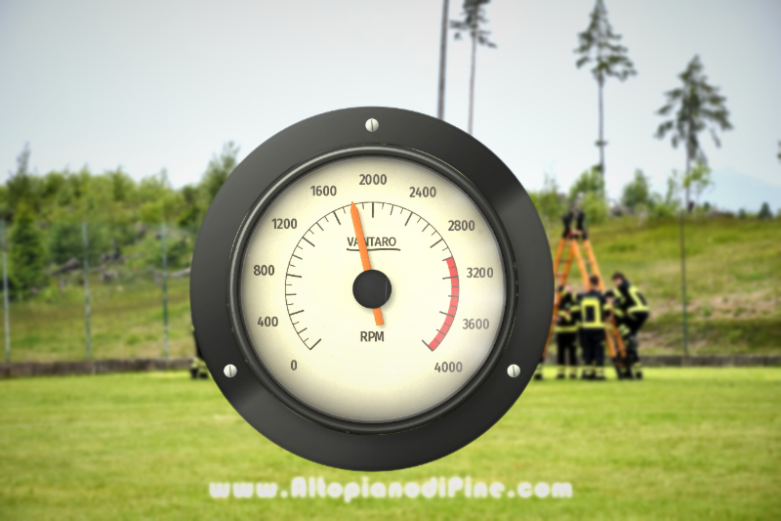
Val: 1800 rpm
